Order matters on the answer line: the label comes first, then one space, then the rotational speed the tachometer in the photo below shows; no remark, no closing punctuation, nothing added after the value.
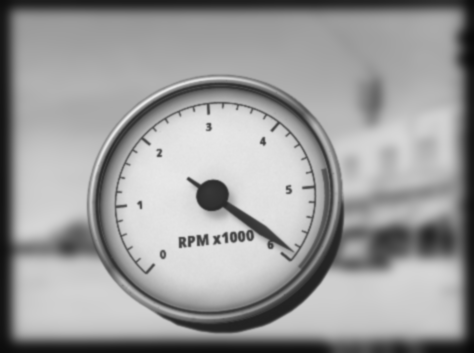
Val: 5900 rpm
